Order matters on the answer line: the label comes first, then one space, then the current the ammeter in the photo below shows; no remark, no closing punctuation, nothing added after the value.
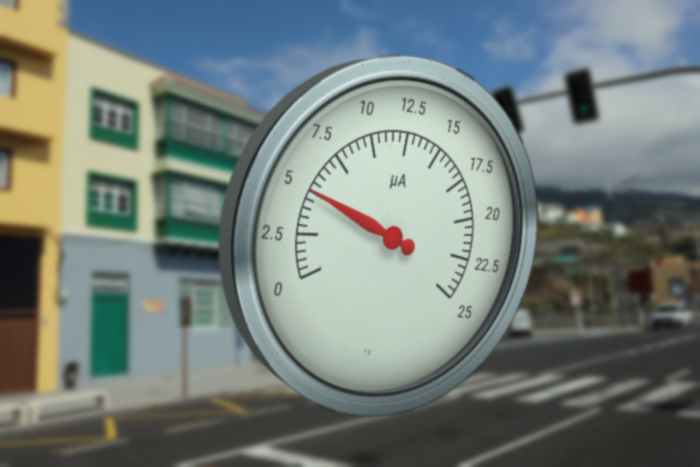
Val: 5 µA
